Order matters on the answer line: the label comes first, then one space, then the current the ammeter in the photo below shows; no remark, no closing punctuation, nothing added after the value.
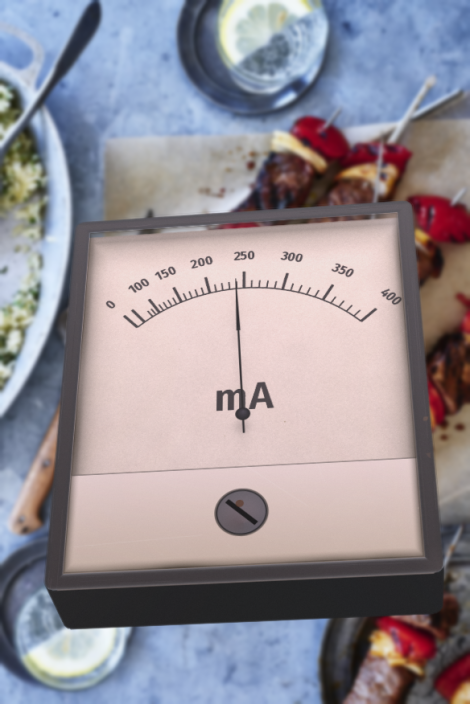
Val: 240 mA
